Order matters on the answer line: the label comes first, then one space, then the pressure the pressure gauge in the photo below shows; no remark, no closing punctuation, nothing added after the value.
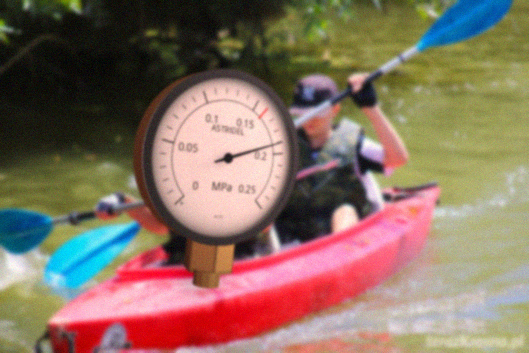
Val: 0.19 MPa
